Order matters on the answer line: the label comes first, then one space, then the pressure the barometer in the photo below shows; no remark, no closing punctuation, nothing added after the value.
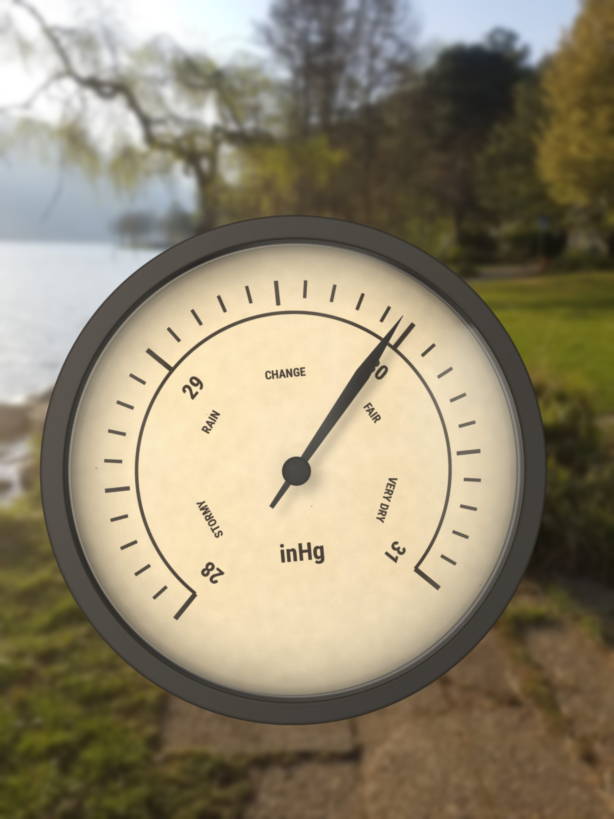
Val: 29.95 inHg
